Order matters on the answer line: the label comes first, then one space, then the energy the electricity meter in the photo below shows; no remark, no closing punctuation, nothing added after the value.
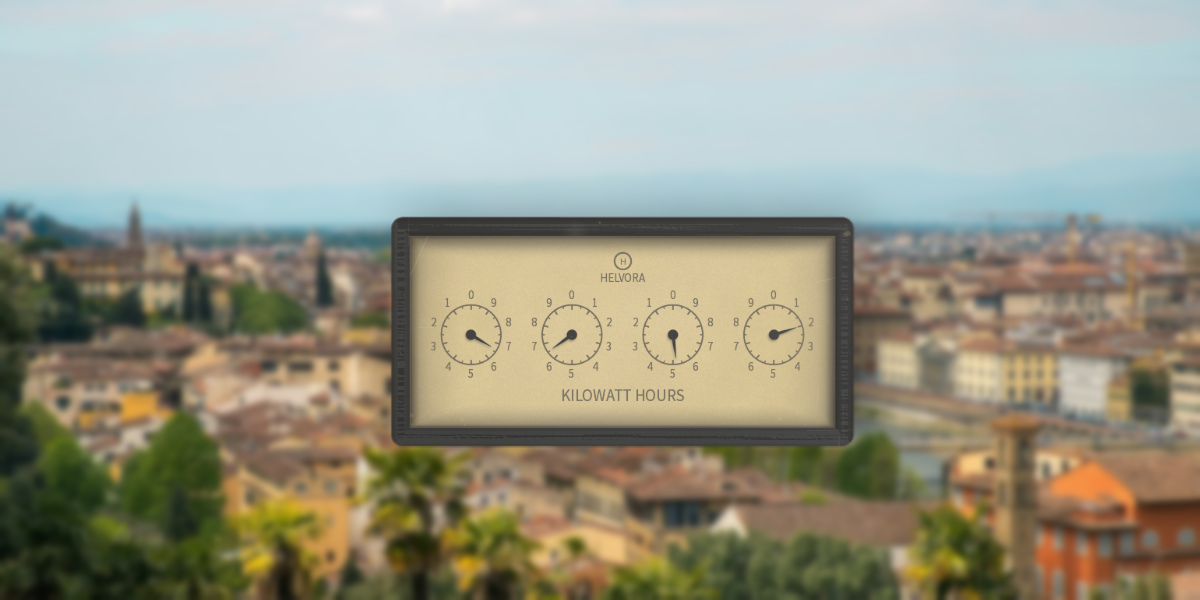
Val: 6652 kWh
